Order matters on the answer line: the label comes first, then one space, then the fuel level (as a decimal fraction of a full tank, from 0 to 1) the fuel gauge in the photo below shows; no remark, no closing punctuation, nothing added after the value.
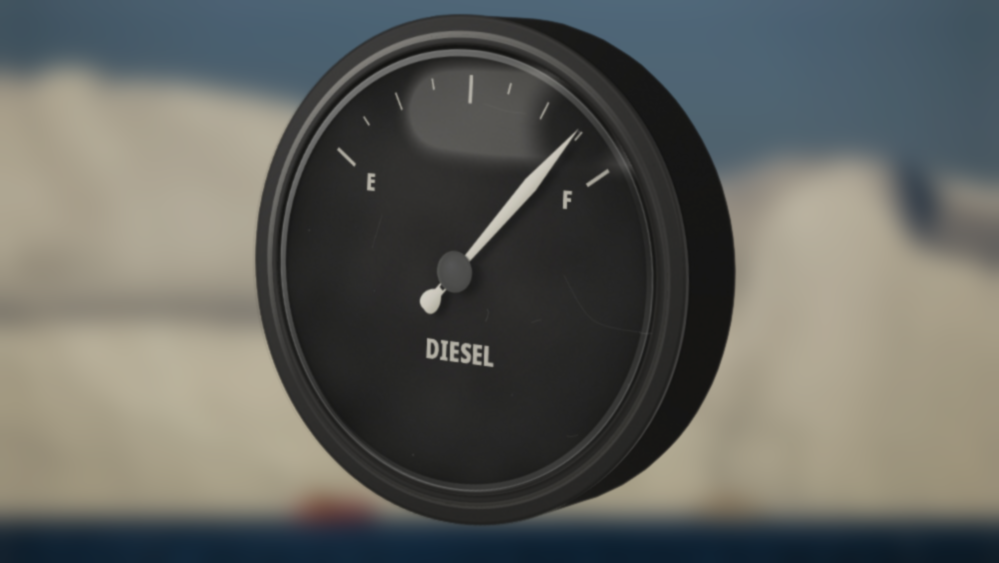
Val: 0.875
